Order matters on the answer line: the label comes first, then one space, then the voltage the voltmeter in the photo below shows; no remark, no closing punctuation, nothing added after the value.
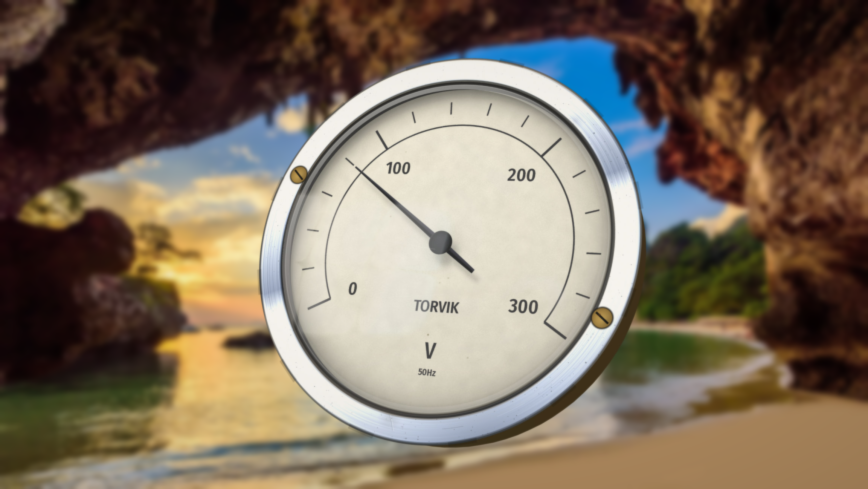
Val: 80 V
